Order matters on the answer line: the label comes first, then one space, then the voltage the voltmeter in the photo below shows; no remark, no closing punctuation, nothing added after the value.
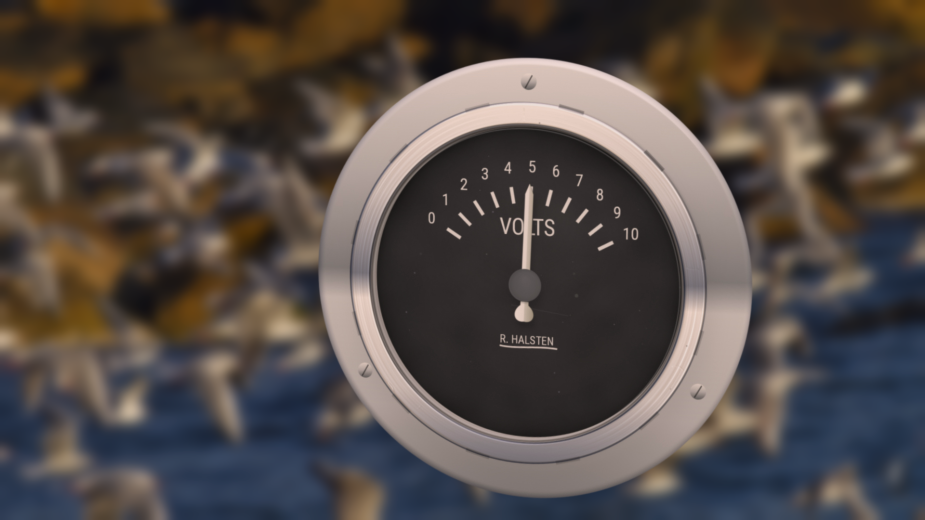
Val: 5 V
